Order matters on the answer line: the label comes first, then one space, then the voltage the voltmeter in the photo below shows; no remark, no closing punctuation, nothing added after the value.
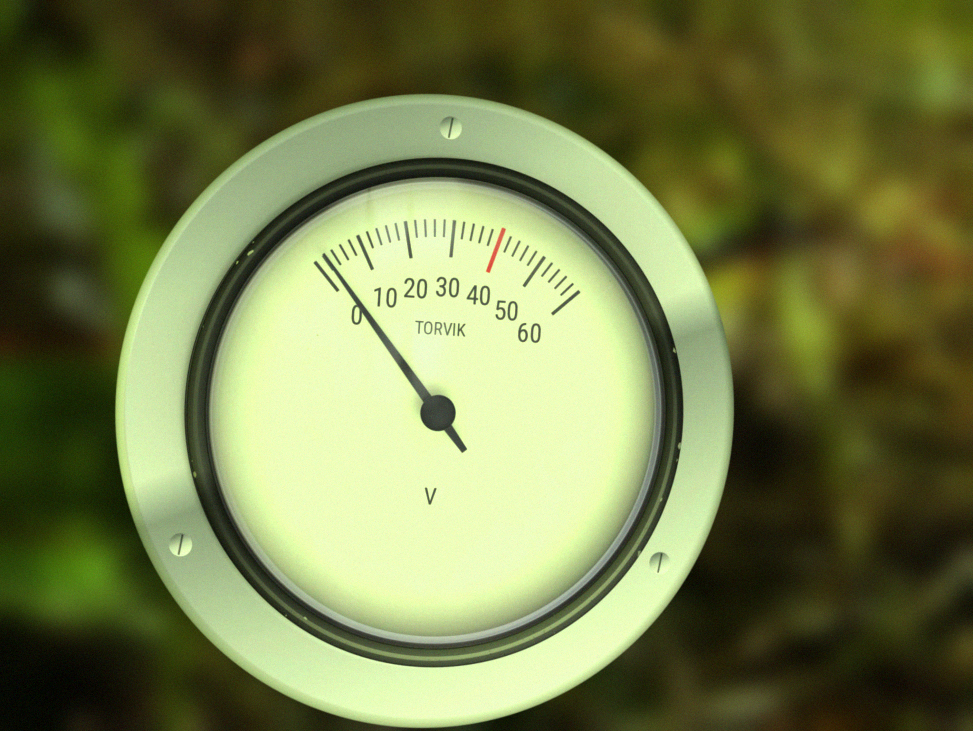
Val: 2 V
